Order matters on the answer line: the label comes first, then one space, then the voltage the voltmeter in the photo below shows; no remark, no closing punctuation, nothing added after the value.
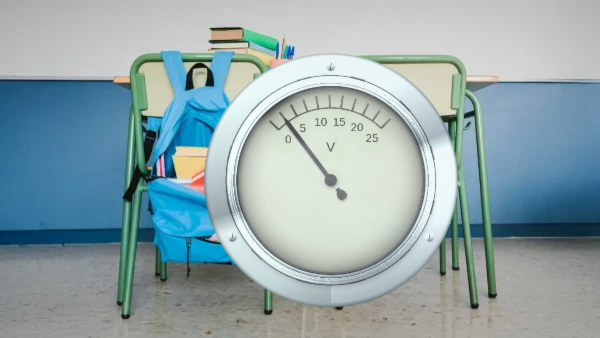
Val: 2.5 V
